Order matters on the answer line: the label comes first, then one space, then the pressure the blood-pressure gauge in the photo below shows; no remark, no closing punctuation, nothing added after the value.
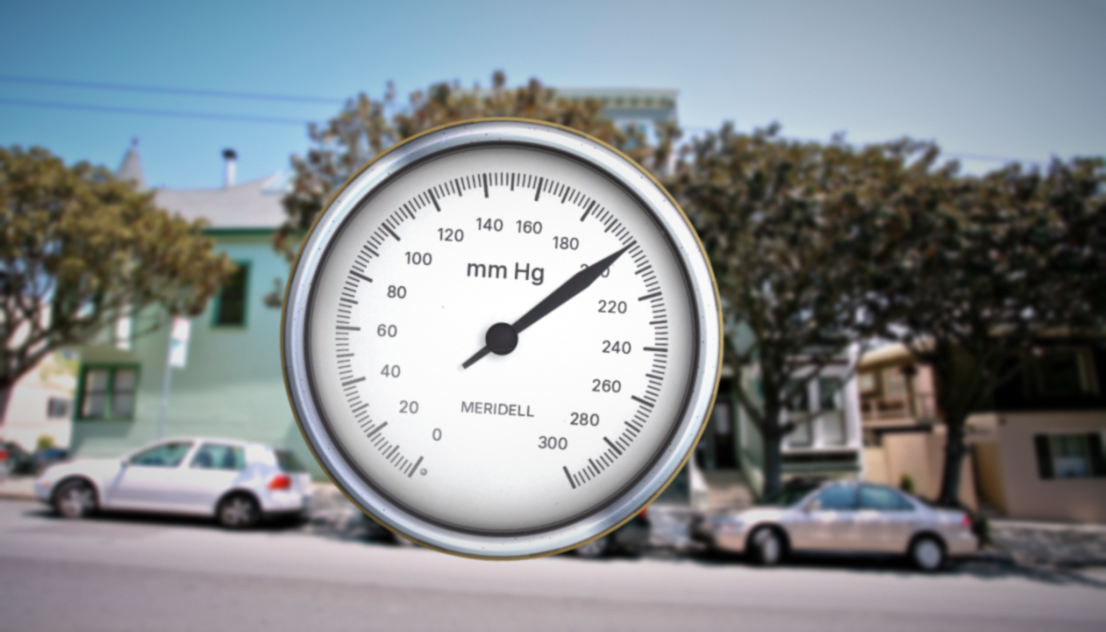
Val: 200 mmHg
